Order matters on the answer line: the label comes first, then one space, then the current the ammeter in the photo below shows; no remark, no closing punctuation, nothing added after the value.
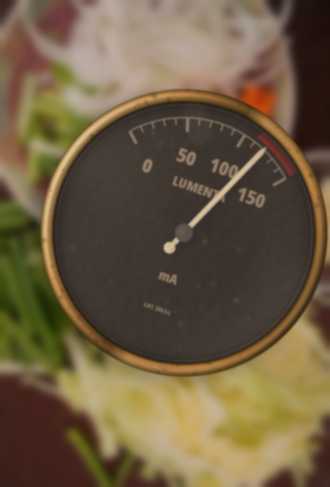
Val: 120 mA
